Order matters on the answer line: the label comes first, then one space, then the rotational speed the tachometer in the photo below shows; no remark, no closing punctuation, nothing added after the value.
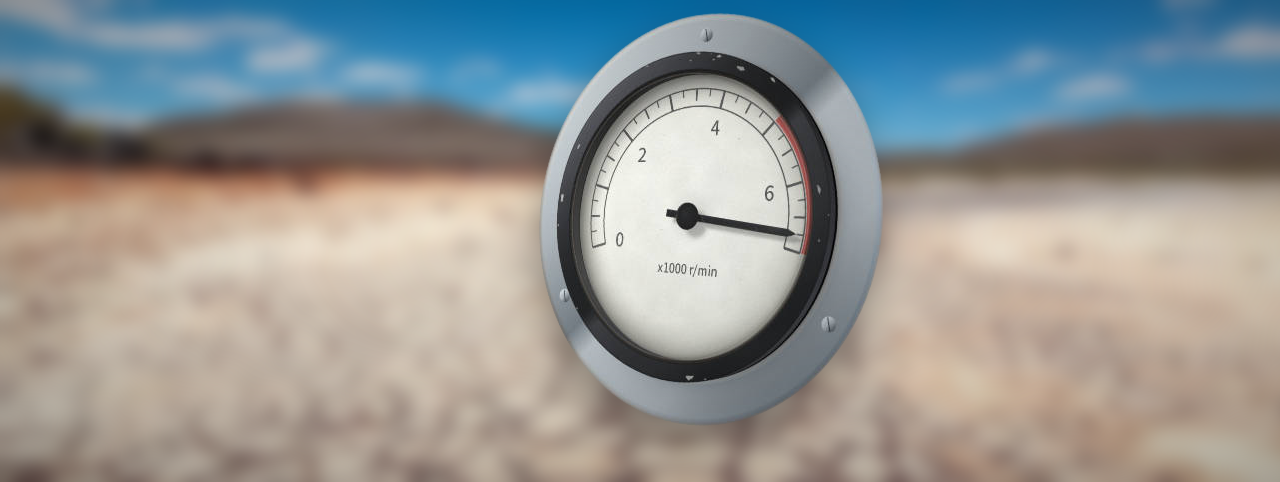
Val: 6750 rpm
